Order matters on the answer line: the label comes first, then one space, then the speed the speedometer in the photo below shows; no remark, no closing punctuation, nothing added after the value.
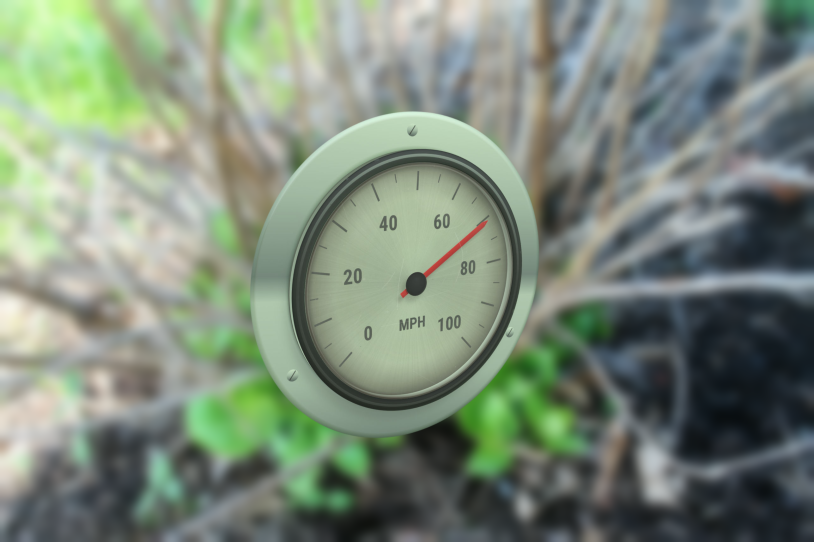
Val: 70 mph
